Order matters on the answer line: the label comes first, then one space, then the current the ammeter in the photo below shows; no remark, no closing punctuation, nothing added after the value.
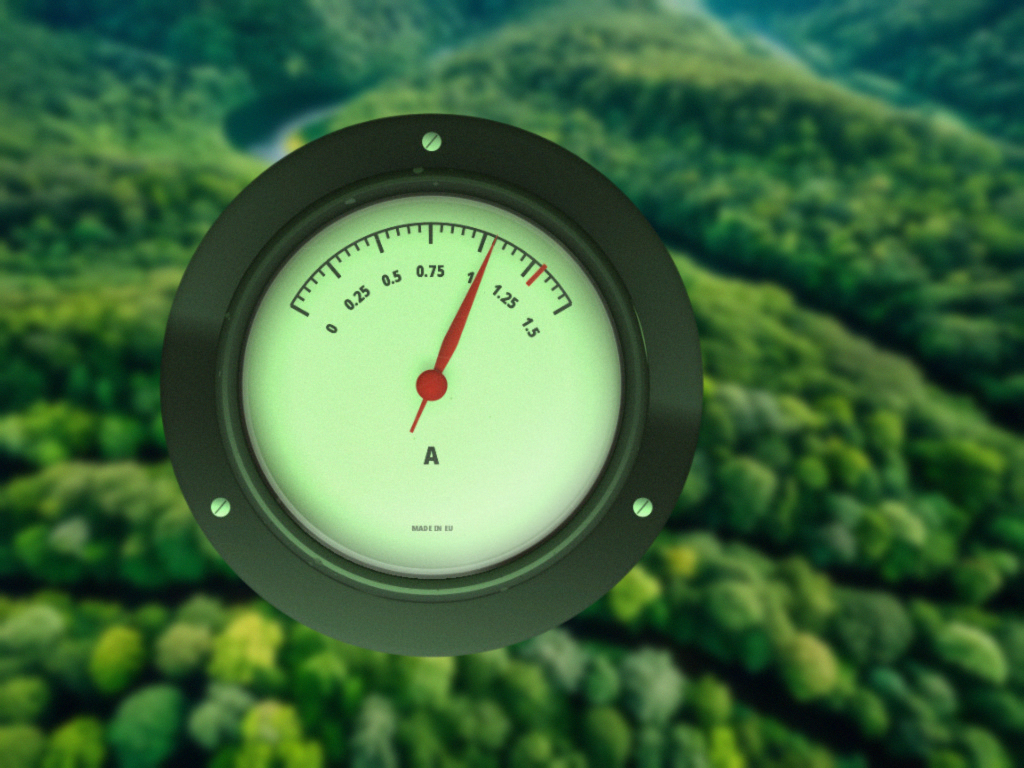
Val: 1.05 A
